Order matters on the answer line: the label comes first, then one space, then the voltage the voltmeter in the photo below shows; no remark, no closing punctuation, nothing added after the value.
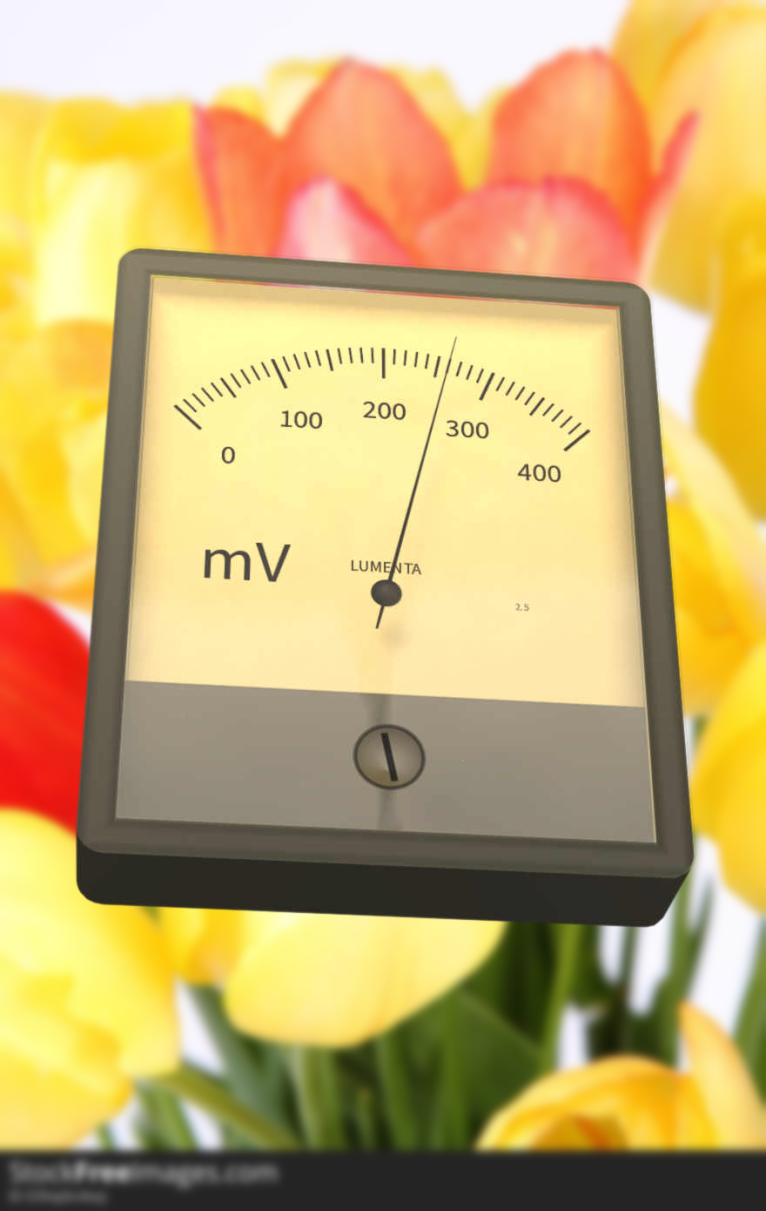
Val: 260 mV
